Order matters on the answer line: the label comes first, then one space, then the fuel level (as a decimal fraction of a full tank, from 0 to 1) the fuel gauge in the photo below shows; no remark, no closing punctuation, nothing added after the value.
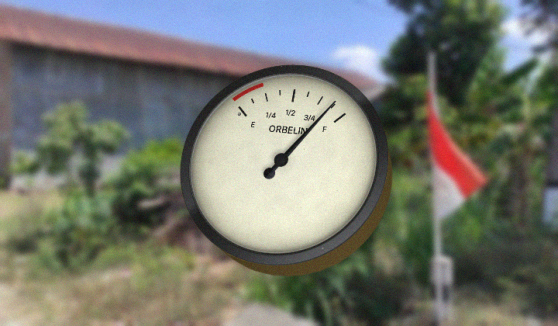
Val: 0.875
